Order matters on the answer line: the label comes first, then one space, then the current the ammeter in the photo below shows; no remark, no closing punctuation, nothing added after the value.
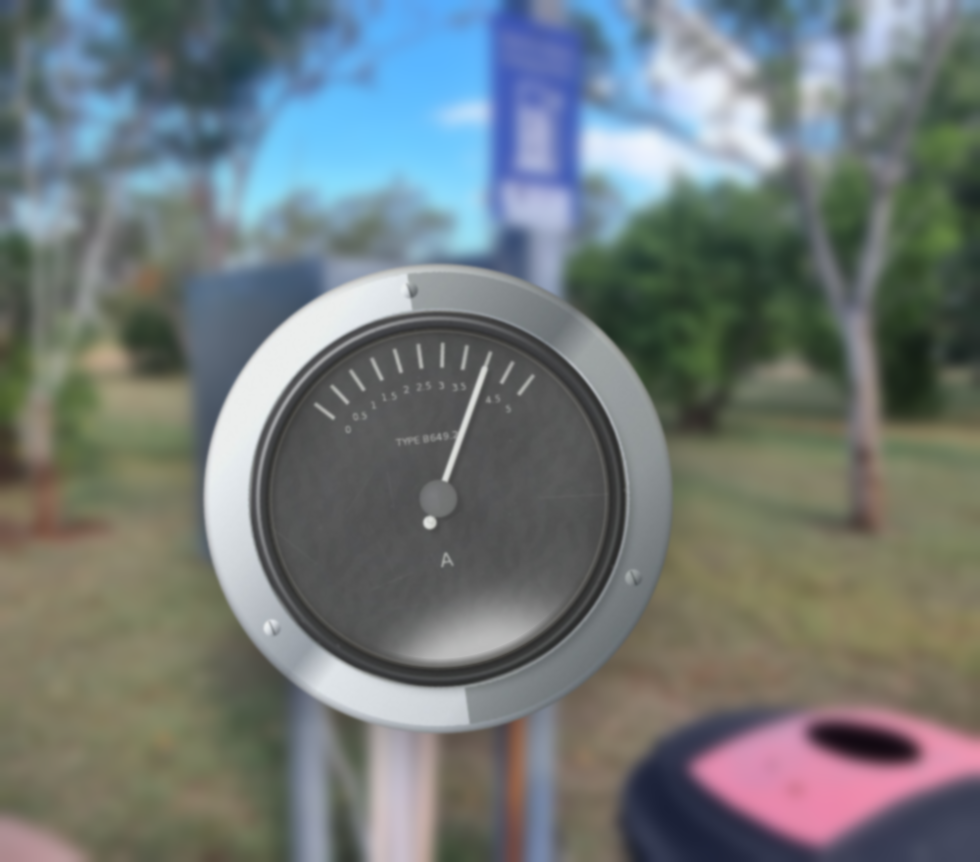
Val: 4 A
